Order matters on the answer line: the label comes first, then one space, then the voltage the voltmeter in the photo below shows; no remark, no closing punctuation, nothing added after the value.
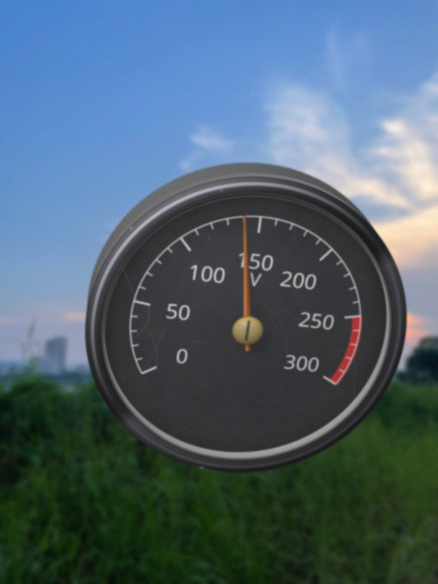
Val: 140 V
